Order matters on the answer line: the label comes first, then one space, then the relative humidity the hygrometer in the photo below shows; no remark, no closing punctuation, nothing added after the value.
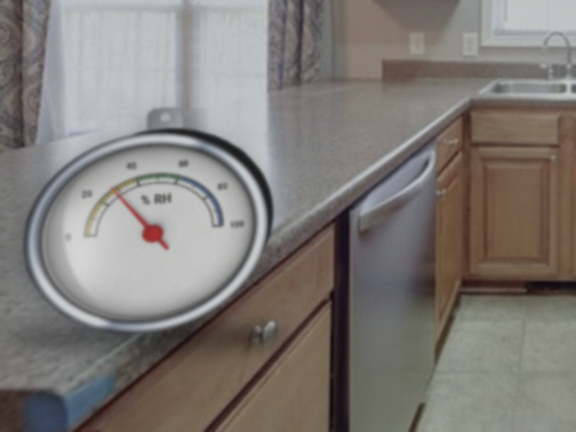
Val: 30 %
